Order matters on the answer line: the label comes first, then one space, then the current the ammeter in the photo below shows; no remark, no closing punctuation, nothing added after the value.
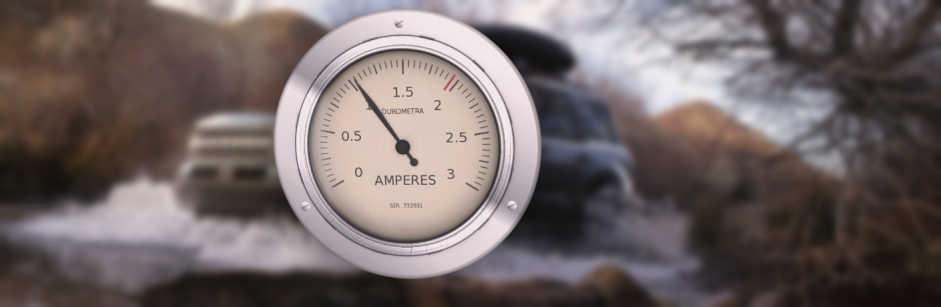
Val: 1.05 A
